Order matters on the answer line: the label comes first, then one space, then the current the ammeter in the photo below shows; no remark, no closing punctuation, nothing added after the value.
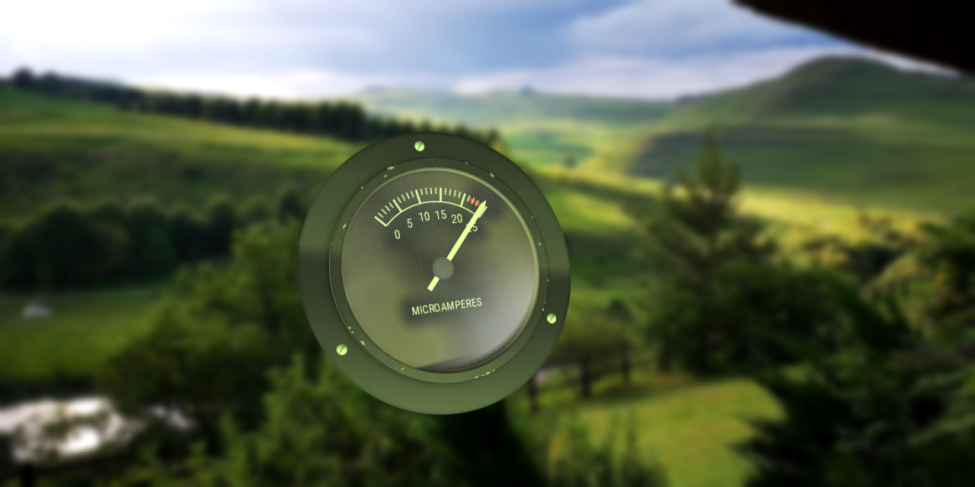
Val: 24 µA
